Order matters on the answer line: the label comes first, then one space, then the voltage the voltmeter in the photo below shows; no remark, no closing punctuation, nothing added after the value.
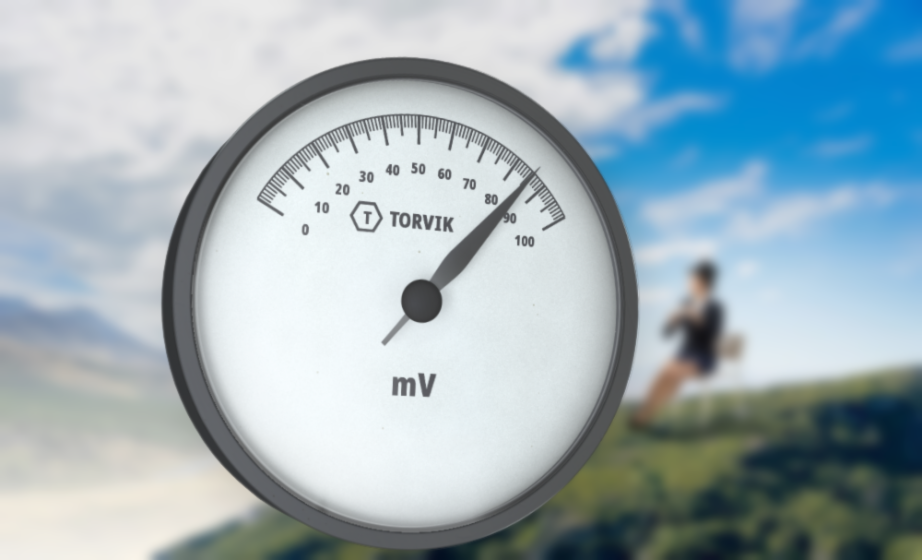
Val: 85 mV
